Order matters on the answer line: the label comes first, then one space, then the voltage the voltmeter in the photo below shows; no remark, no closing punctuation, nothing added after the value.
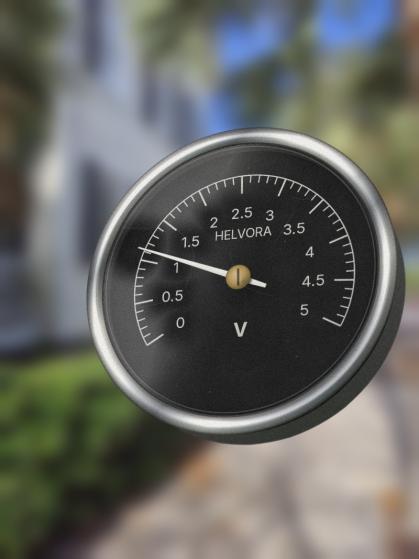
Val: 1.1 V
